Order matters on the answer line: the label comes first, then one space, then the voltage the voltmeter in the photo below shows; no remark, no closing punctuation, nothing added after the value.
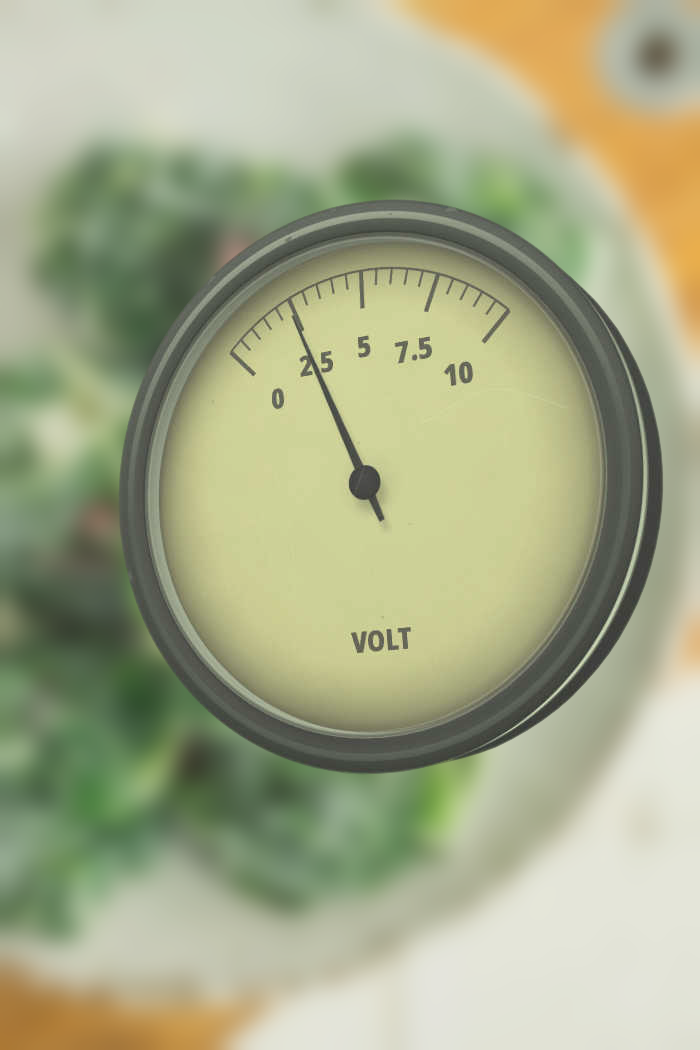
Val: 2.5 V
